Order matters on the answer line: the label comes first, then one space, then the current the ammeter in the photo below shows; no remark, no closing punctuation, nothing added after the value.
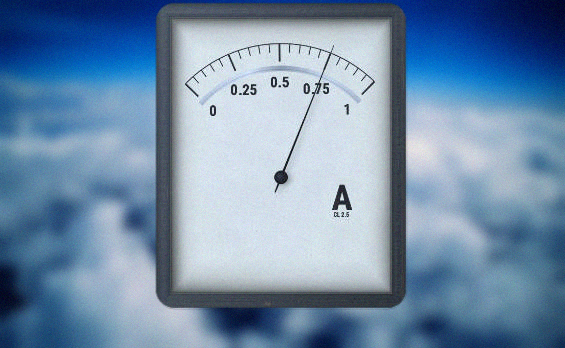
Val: 0.75 A
